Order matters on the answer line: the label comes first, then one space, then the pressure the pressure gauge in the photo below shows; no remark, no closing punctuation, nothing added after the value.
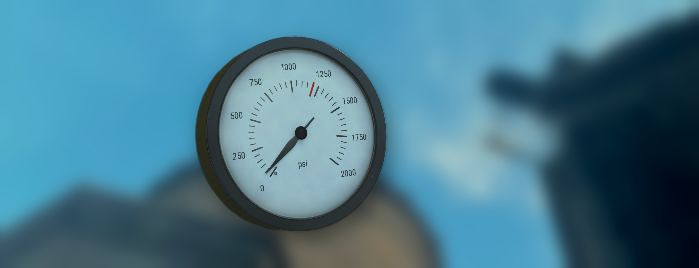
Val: 50 psi
